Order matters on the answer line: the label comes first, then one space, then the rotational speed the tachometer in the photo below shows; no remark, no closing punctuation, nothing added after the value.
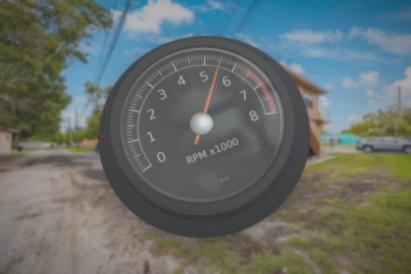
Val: 5500 rpm
